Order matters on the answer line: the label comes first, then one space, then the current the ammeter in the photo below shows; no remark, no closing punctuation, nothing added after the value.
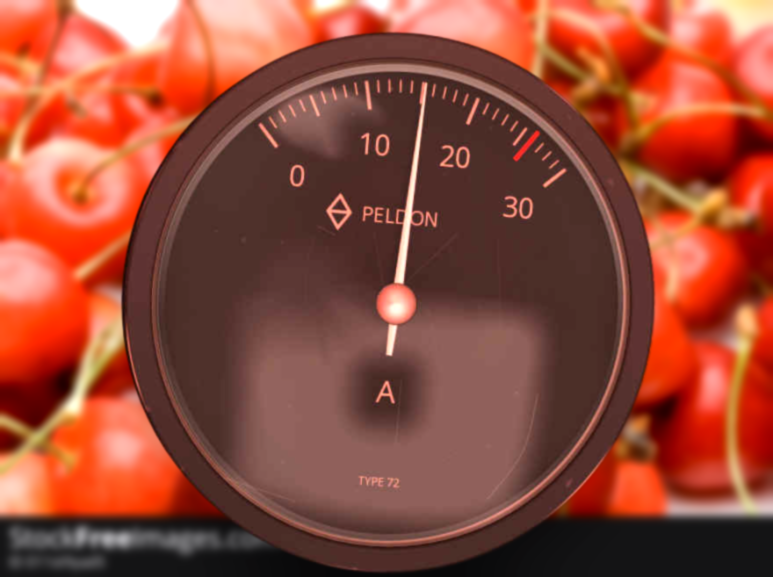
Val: 15 A
